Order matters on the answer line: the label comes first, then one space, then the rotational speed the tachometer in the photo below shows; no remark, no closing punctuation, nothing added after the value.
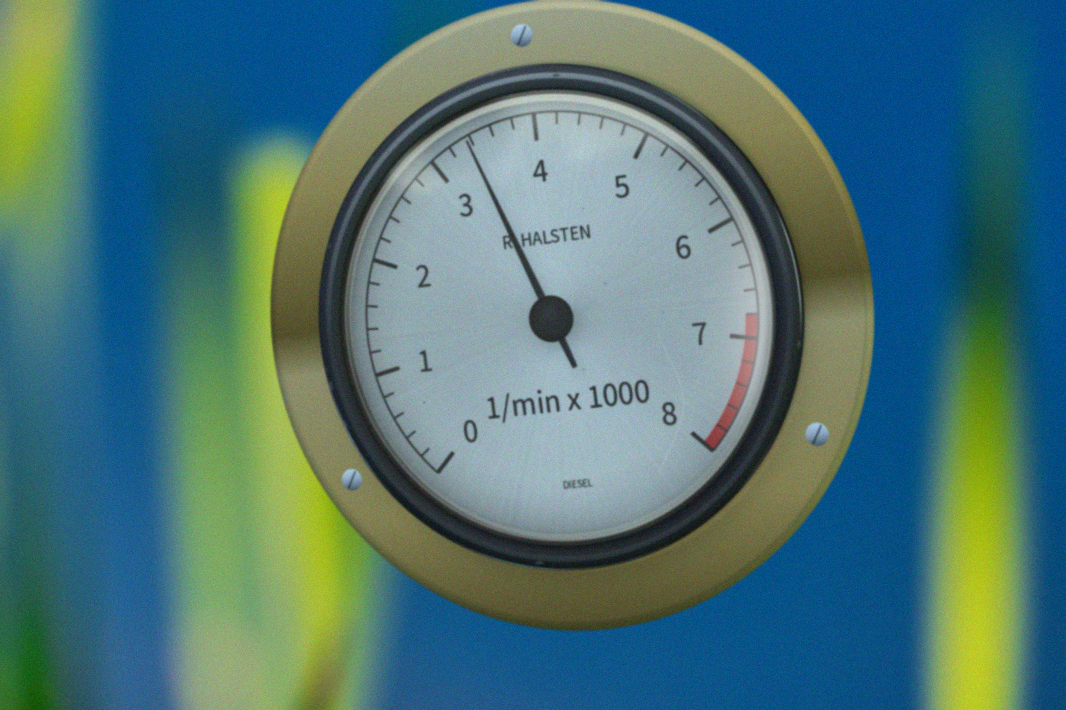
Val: 3400 rpm
